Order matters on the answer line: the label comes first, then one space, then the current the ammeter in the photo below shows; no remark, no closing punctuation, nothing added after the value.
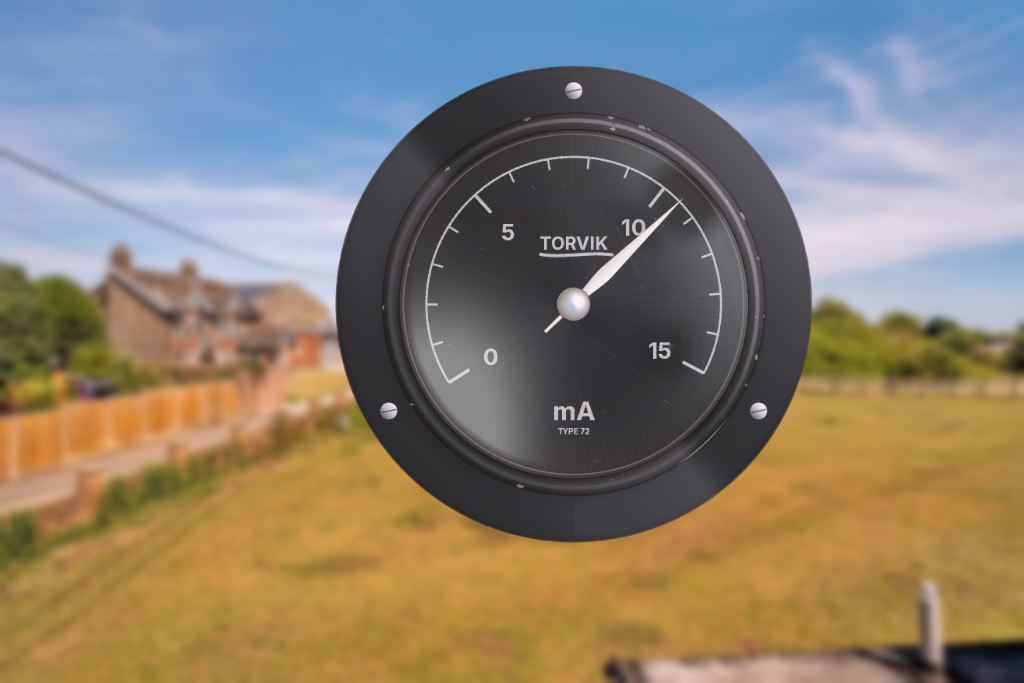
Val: 10.5 mA
